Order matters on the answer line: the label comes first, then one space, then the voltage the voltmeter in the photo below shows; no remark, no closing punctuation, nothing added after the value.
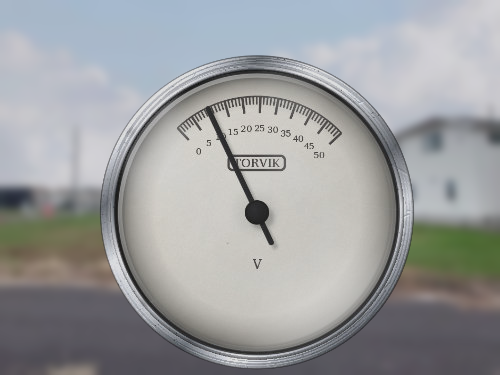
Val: 10 V
